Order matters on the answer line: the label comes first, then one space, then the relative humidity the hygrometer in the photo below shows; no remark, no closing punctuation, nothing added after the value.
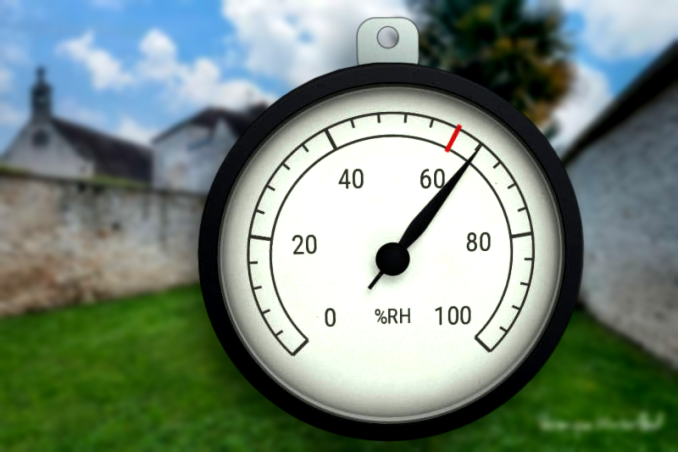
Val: 64 %
